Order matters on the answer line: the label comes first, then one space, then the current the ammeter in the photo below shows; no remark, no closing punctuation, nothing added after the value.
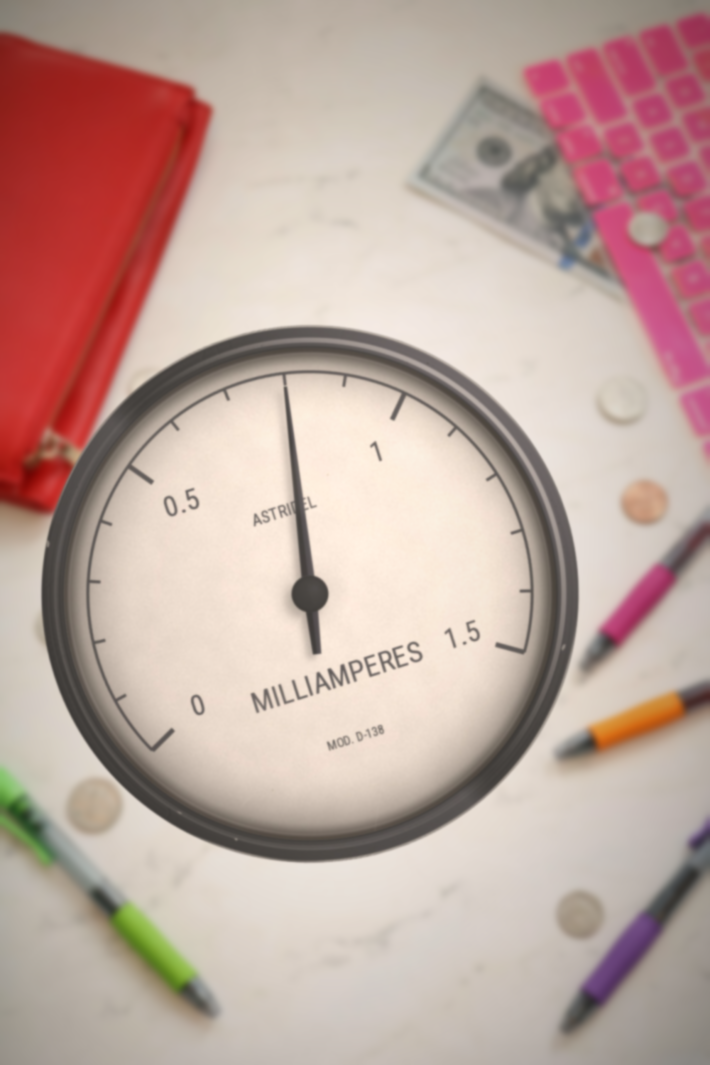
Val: 0.8 mA
